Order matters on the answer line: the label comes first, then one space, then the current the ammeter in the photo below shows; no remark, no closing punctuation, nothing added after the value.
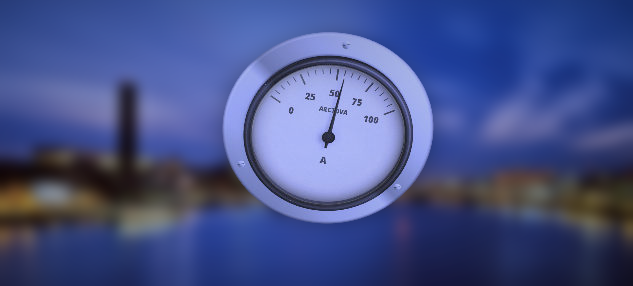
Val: 55 A
